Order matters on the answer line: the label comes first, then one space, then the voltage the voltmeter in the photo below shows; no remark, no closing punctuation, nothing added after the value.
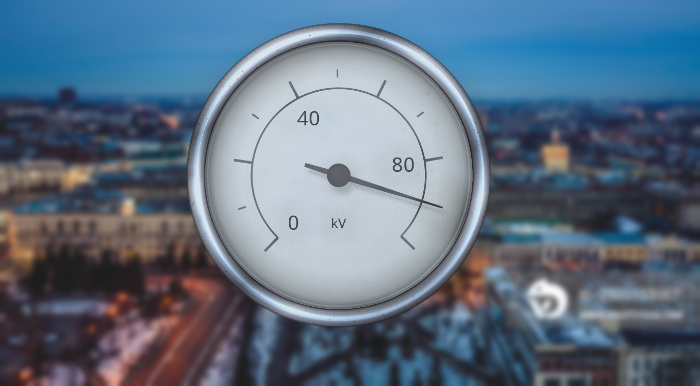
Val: 90 kV
